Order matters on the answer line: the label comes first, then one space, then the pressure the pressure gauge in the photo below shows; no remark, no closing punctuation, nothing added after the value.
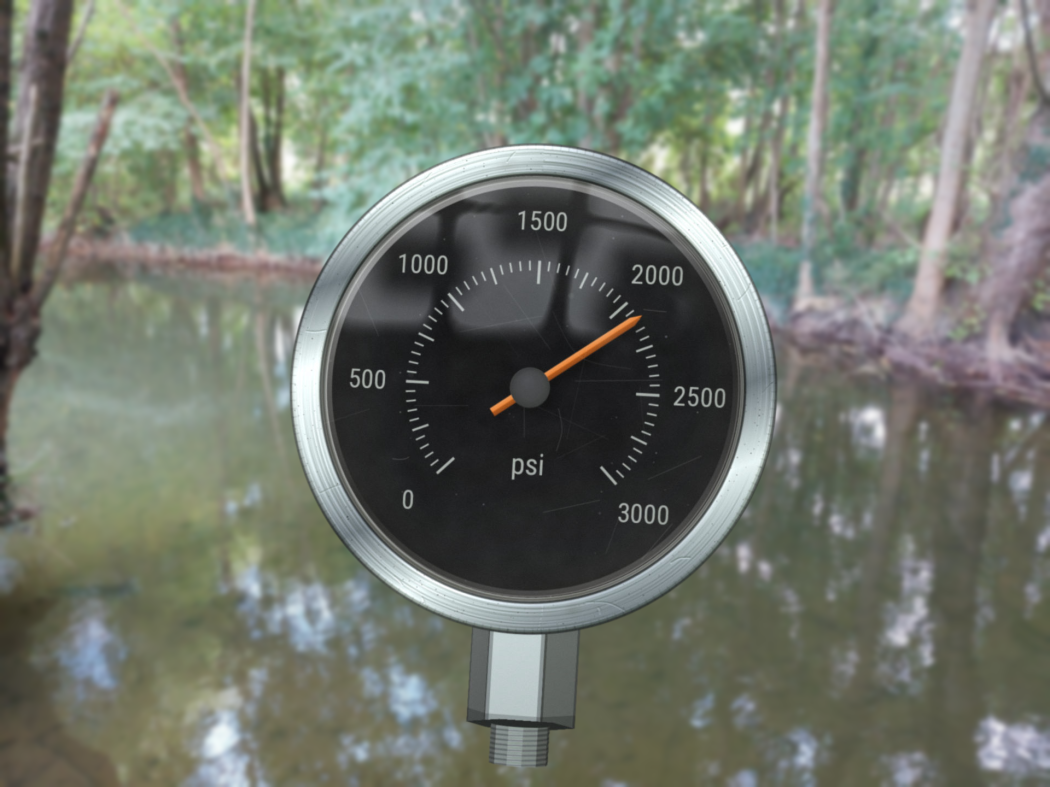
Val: 2100 psi
